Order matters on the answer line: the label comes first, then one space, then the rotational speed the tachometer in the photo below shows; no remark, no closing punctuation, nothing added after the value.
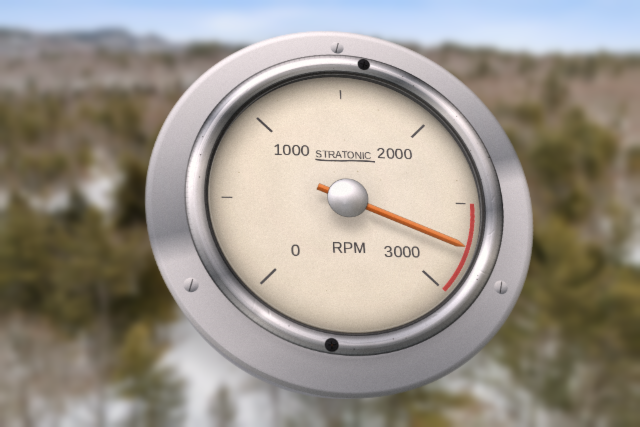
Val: 2750 rpm
